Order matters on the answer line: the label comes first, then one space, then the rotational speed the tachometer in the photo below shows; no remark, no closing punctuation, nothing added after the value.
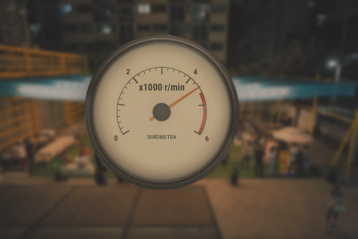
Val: 4400 rpm
